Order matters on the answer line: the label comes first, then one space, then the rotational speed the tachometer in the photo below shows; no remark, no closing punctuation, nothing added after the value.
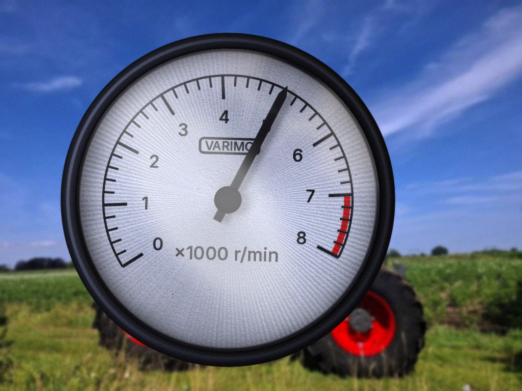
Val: 5000 rpm
